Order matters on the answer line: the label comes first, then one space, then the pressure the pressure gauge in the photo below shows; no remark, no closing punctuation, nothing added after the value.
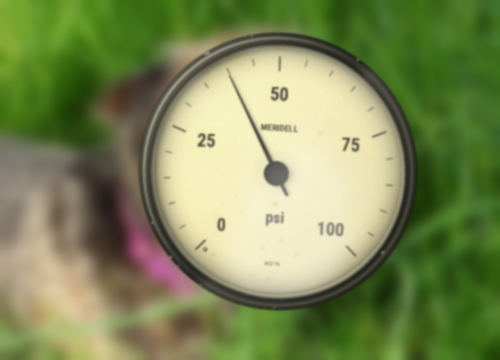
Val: 40 psi
